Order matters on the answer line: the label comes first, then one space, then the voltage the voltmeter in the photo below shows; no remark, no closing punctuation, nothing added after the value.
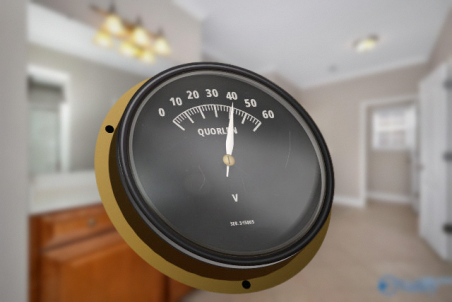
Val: 40 V
